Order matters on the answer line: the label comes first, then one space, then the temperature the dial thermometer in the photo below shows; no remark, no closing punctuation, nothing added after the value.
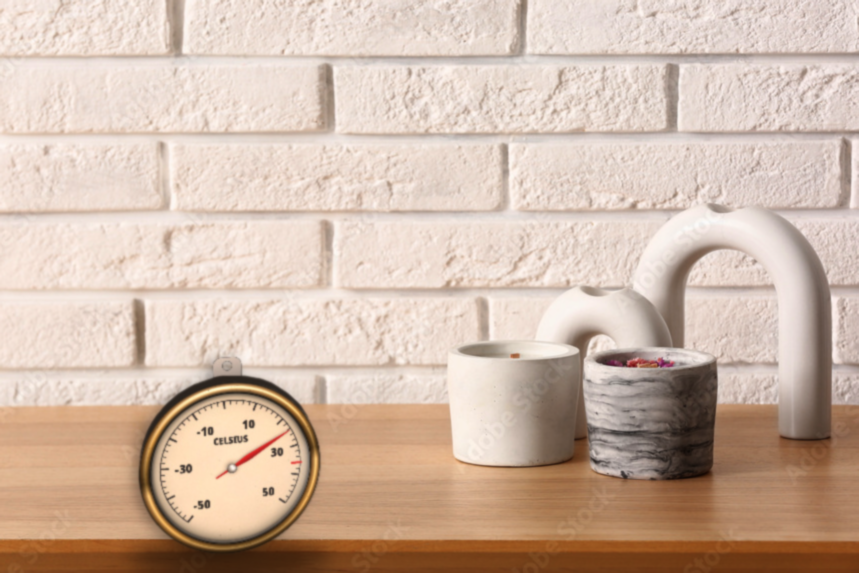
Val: 24 °C
